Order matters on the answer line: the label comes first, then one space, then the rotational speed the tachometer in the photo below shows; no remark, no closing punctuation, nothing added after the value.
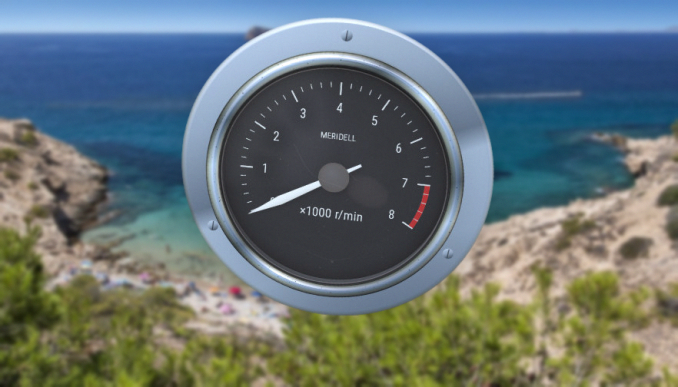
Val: 0 rpm
